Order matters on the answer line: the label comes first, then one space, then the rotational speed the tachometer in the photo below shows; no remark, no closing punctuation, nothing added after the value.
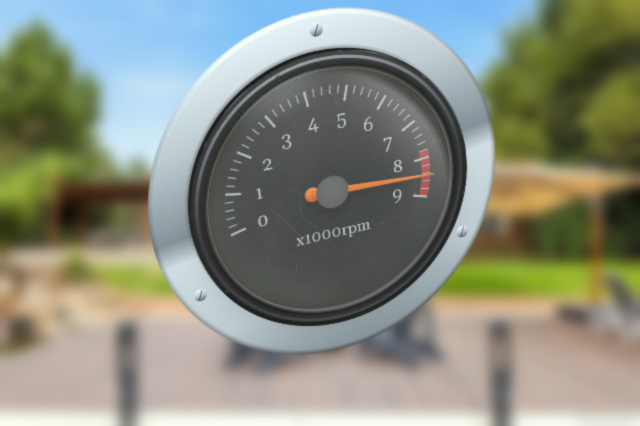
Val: 8400 rpm
